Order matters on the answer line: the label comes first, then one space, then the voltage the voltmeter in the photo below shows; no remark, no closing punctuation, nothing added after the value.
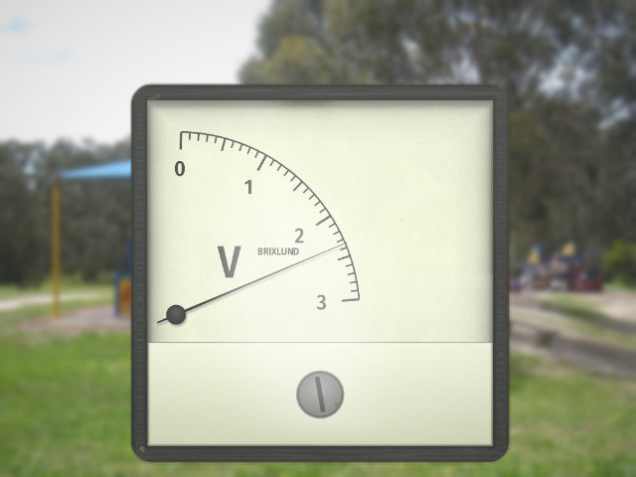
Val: 2.35 V
